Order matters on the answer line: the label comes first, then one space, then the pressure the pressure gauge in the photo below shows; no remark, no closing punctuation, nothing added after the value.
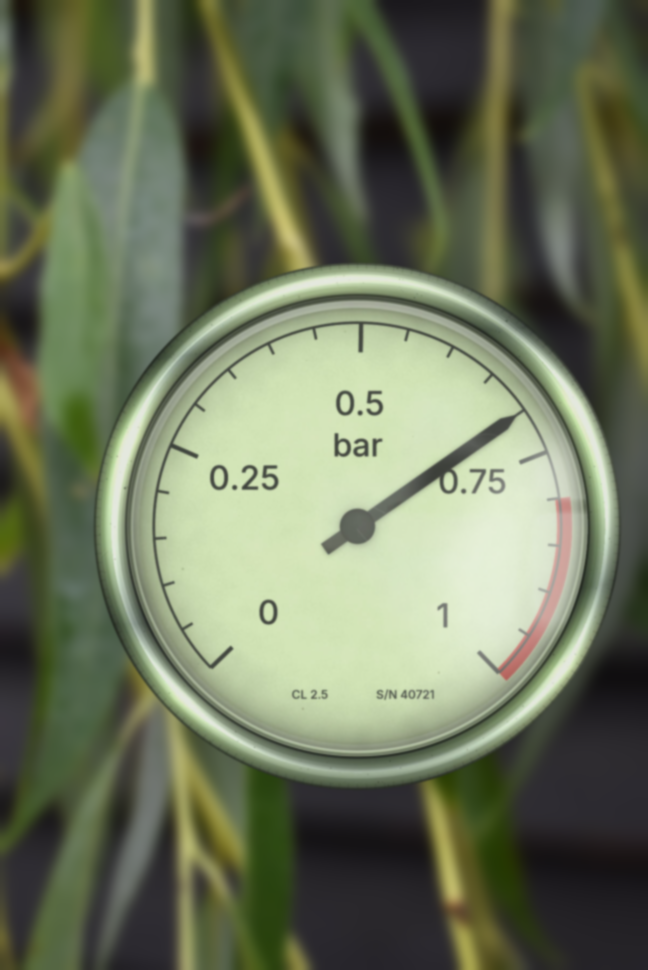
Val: 0.7 bar
